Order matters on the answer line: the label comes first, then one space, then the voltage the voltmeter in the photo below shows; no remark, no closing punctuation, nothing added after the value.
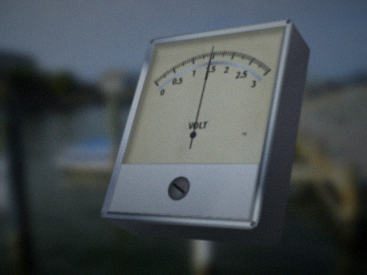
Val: 1.5 V
